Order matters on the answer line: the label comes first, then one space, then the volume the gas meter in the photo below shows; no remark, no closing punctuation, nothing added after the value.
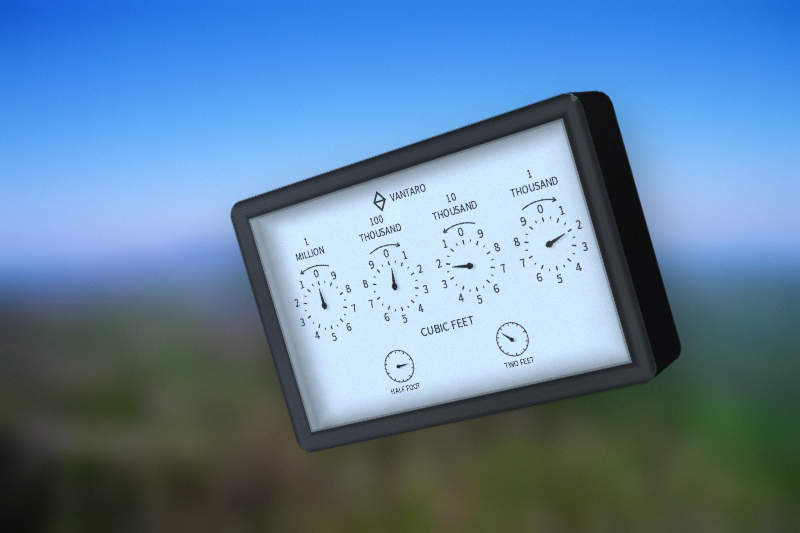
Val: 2200 ft³
